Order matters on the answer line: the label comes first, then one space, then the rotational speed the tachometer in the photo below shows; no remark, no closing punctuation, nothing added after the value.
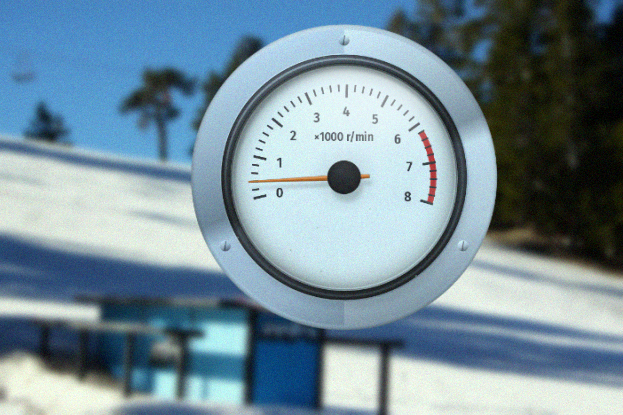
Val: 400 rpm
